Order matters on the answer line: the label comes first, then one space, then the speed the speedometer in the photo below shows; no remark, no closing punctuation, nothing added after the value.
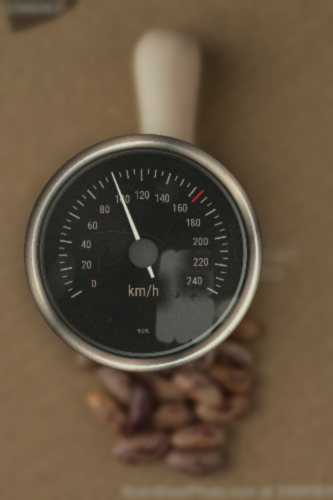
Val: 100 km/h
